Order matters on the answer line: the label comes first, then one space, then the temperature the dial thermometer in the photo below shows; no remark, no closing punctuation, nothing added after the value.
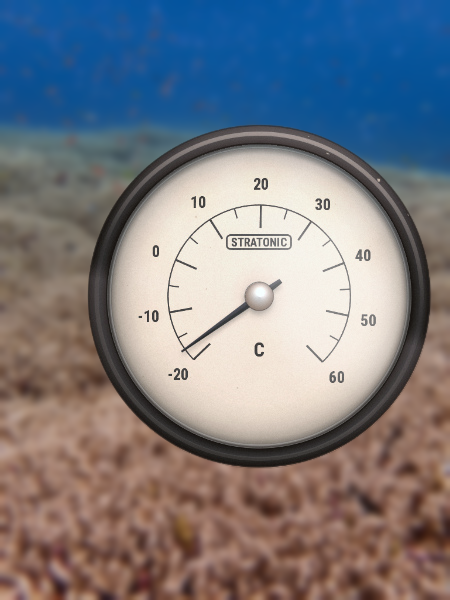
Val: -17.5 °C
